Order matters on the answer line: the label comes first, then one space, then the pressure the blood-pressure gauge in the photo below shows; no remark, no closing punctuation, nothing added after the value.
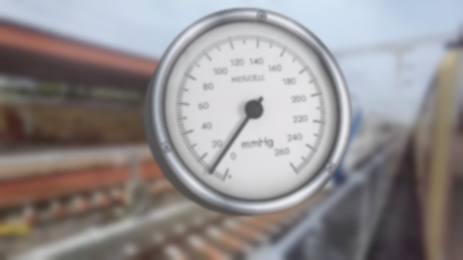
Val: 10 mmHg
